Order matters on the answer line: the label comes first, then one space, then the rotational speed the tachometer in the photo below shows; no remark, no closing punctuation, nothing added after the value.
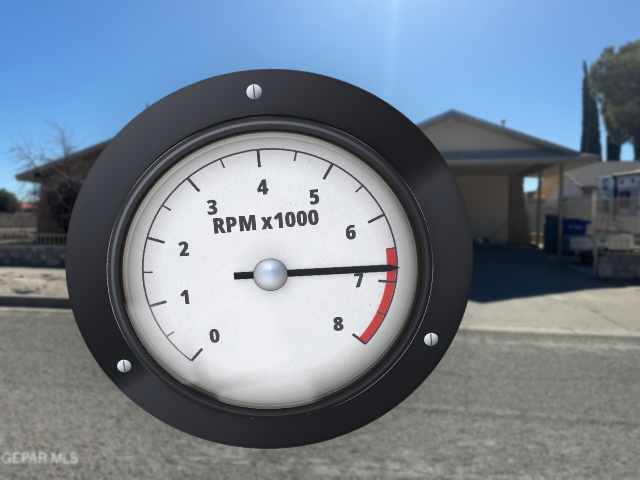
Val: 6750 rpm
